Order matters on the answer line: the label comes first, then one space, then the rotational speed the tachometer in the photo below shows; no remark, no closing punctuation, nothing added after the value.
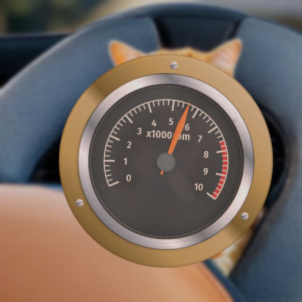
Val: 5600 rpm
